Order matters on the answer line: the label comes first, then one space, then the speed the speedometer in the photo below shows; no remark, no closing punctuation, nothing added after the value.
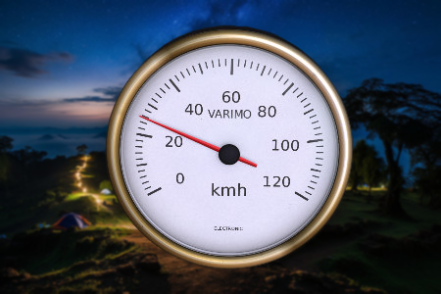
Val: 26 km/h
